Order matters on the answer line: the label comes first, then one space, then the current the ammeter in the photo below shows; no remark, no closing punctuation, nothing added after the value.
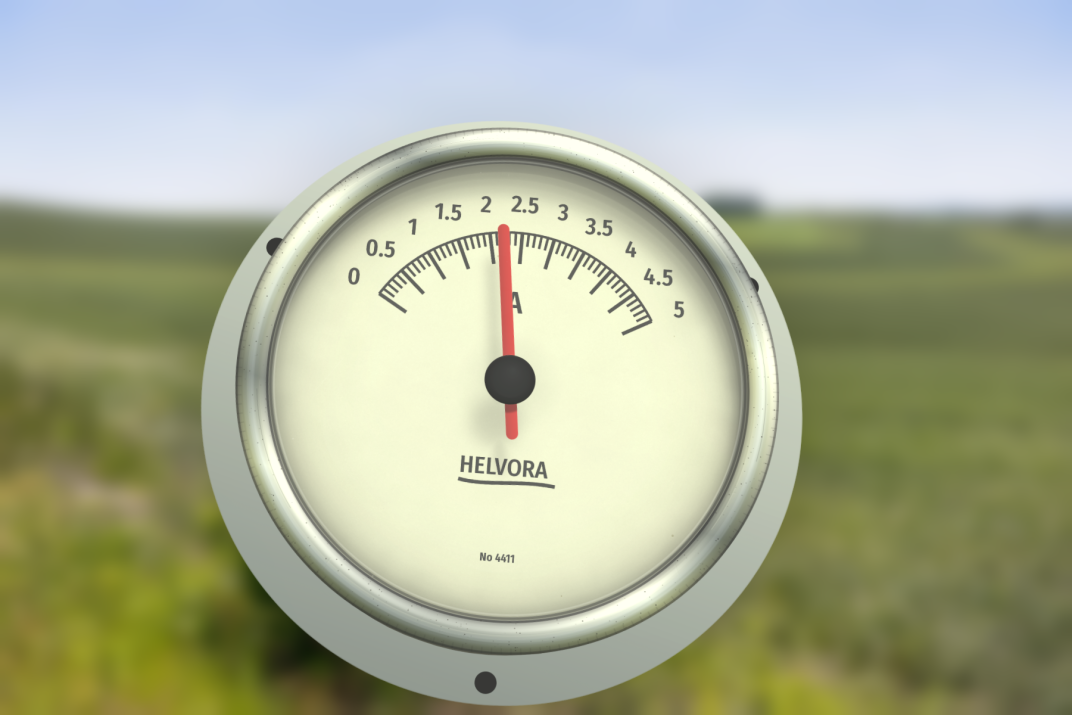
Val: 2.2 A
